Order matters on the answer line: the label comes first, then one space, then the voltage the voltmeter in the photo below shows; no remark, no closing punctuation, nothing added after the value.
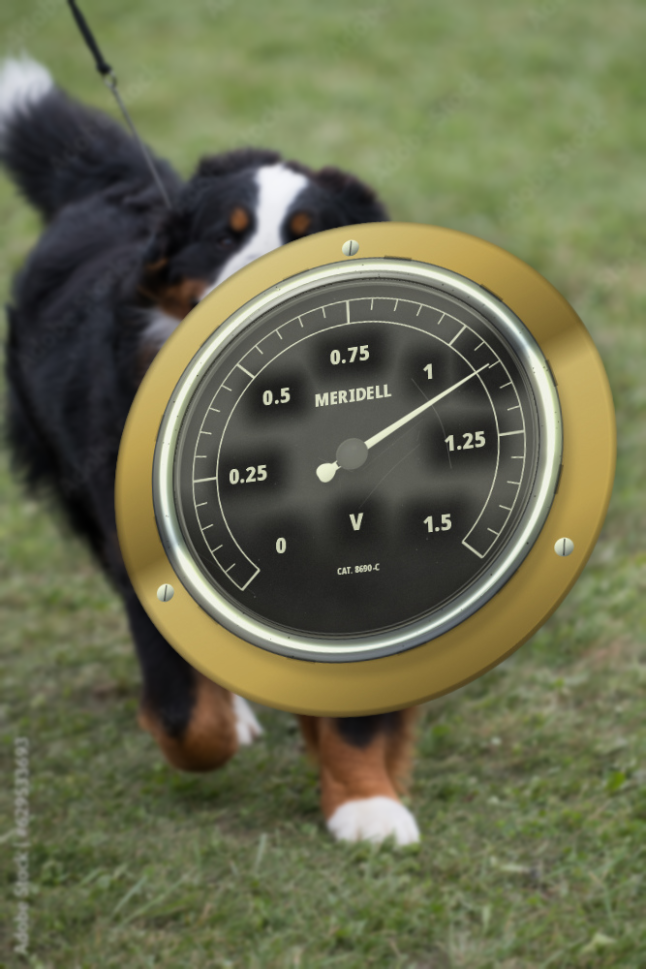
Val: 1.1 V
